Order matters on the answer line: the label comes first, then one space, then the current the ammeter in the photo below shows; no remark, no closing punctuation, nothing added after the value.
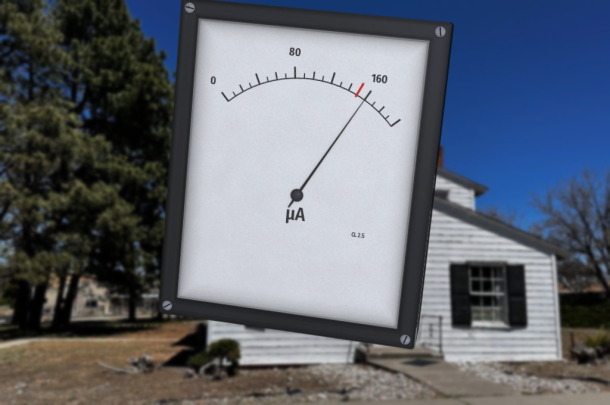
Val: 160 µA
